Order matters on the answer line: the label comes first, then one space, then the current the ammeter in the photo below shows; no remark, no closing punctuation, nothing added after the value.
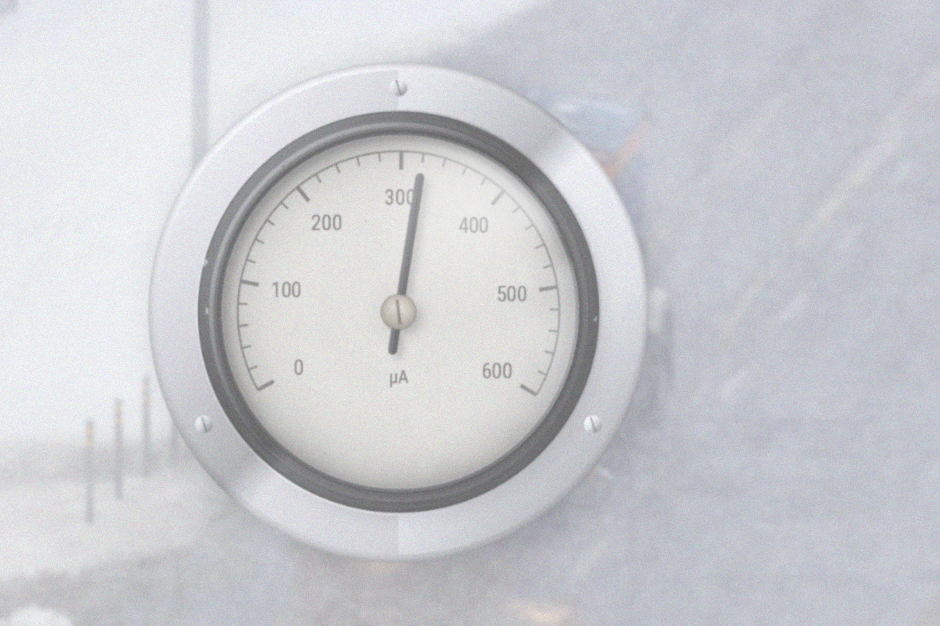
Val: 320 µA
